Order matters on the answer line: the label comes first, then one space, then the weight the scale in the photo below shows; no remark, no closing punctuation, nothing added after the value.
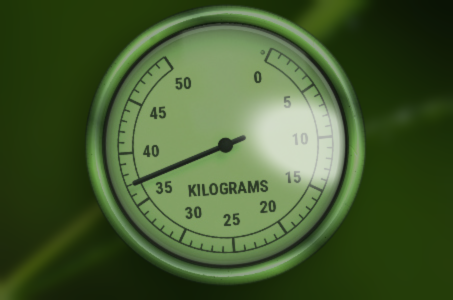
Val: 37 kg
